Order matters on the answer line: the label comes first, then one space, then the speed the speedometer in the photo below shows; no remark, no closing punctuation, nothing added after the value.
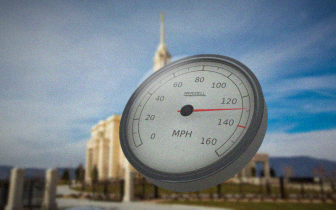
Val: 130 mph
